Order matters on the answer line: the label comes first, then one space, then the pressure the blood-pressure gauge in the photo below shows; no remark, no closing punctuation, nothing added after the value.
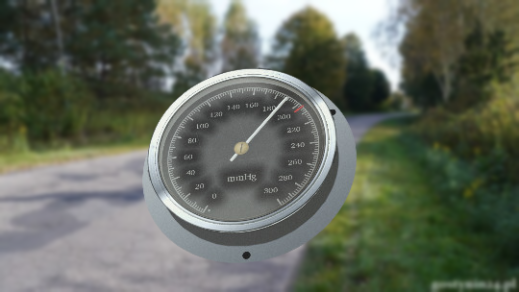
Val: 190 mmHg
